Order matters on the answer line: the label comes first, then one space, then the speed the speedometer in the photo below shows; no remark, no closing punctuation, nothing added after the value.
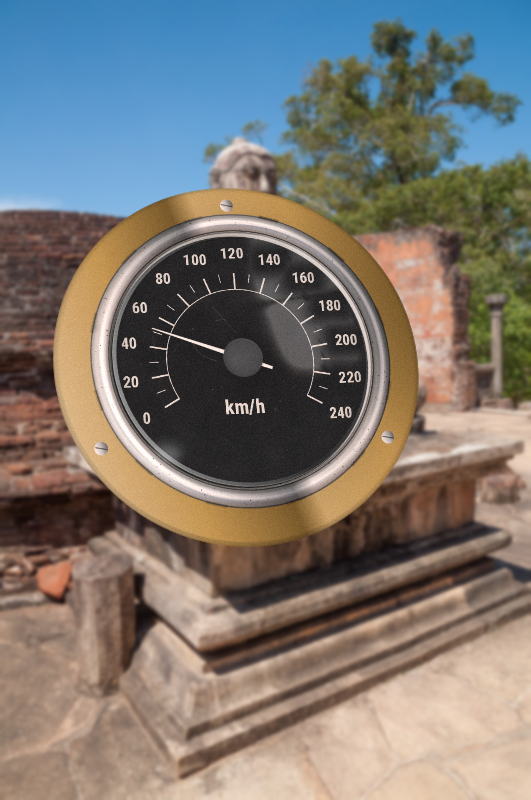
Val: 50 km/h
